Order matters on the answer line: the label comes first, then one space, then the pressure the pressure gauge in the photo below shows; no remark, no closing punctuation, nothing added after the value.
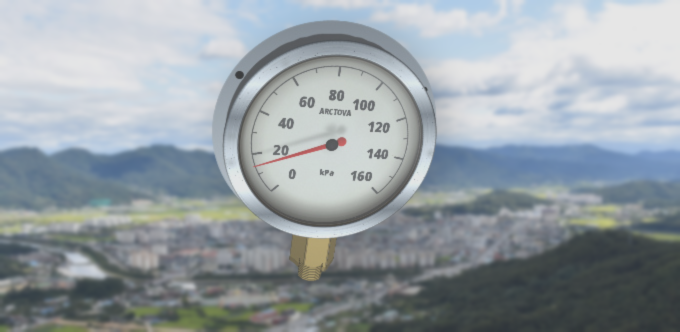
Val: 15 kPa
